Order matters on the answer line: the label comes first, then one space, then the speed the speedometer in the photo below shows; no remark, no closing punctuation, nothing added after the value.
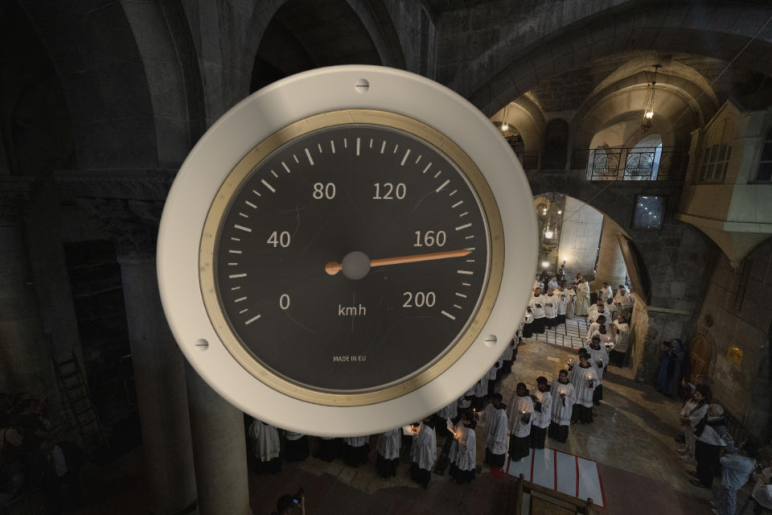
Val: 170 km/h
